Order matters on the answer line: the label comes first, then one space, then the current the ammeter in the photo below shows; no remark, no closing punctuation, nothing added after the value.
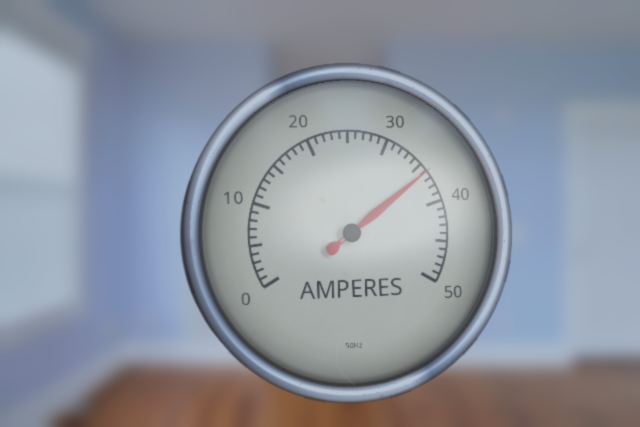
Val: 36 A
